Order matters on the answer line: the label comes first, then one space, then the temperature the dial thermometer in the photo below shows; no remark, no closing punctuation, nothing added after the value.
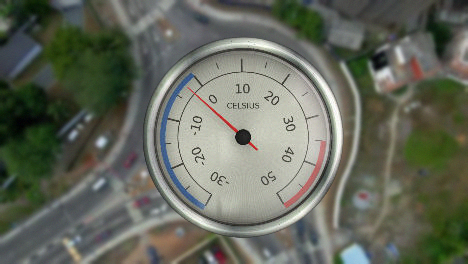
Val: -2.5 °C
